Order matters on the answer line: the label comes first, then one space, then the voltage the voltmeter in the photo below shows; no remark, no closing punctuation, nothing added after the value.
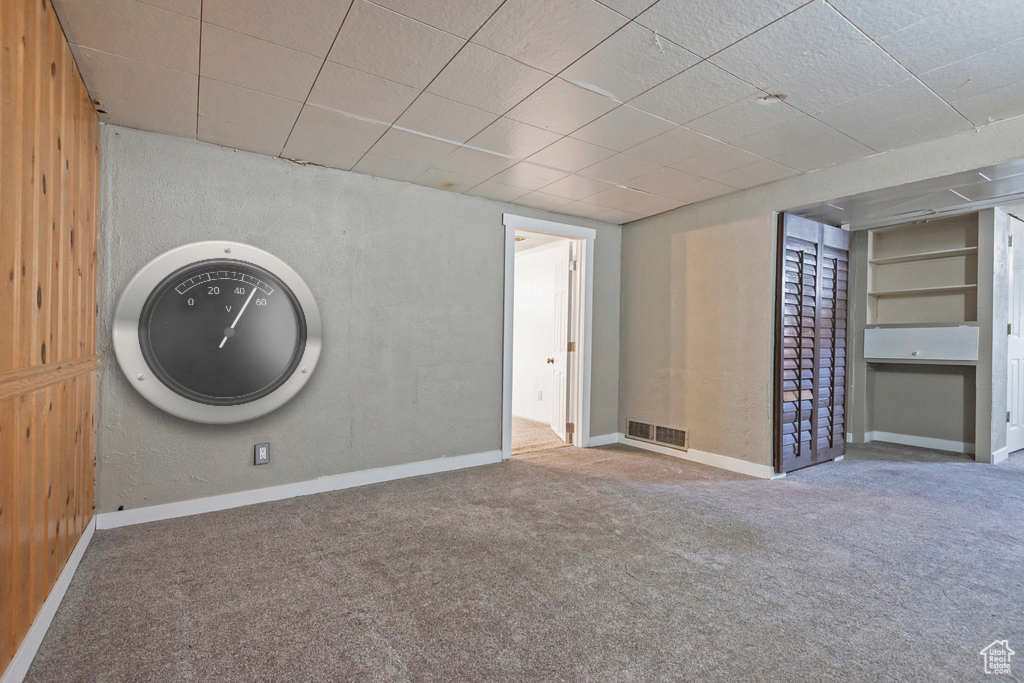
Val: 50 V
